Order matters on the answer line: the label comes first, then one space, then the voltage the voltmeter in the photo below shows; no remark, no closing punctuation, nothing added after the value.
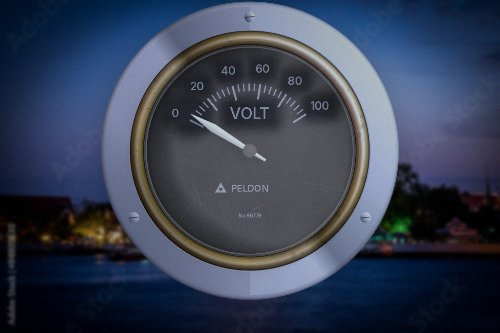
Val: 4 V
